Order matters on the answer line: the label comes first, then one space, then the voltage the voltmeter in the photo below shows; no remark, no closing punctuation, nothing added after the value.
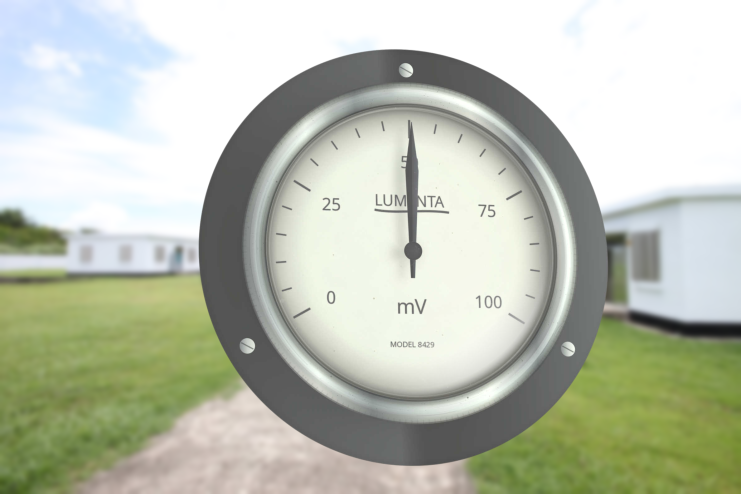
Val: 50 mV
